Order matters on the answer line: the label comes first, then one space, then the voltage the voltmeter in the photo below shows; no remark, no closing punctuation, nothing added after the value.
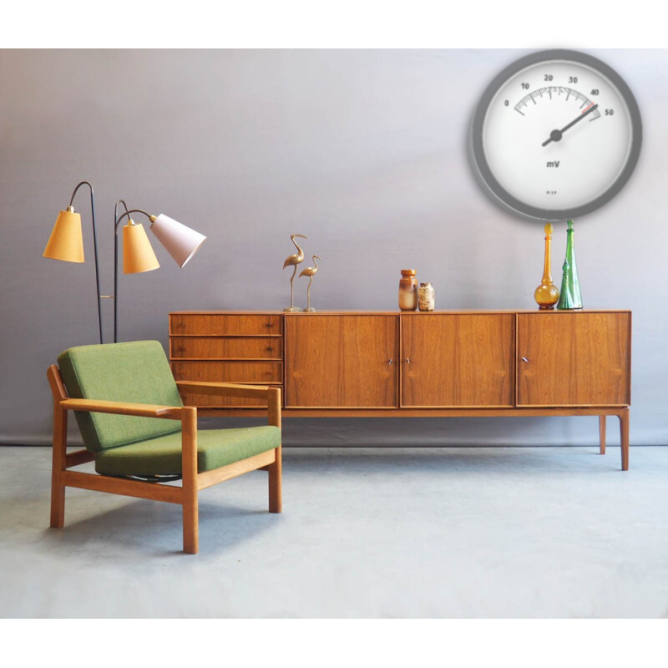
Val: 45 mV
